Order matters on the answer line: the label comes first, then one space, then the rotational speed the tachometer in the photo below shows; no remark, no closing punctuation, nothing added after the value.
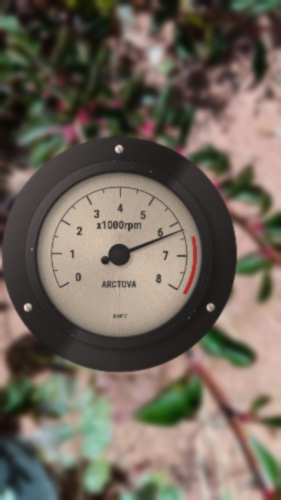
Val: 6250 rpm
